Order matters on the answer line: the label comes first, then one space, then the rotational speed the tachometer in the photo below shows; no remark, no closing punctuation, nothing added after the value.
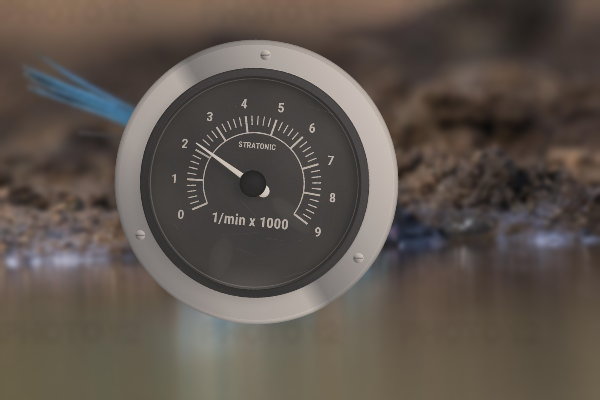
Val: 2200 rpm
